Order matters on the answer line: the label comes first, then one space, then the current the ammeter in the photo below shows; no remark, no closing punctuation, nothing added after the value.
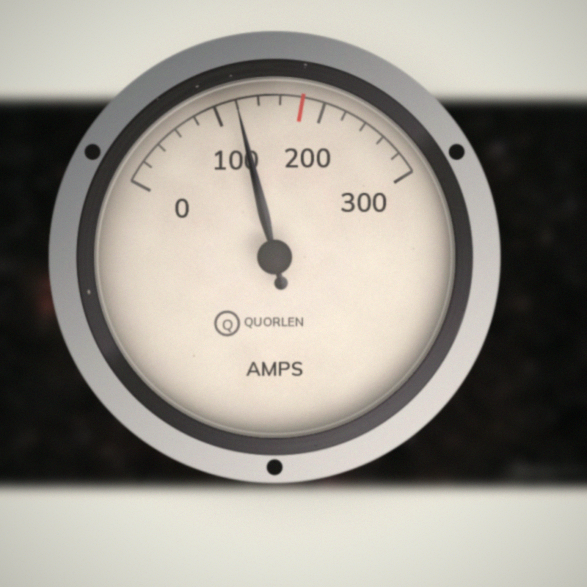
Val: 120 A
